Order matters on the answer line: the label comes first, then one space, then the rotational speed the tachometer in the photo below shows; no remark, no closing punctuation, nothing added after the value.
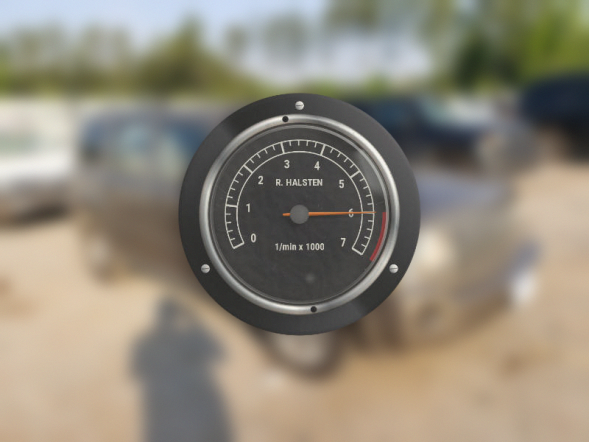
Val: 6000 rpm
